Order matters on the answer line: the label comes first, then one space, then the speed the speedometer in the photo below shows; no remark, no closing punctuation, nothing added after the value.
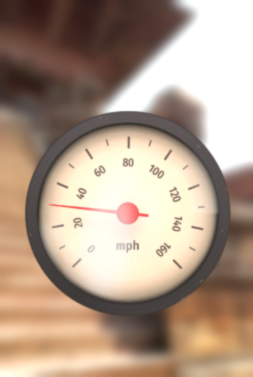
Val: 30 mph
